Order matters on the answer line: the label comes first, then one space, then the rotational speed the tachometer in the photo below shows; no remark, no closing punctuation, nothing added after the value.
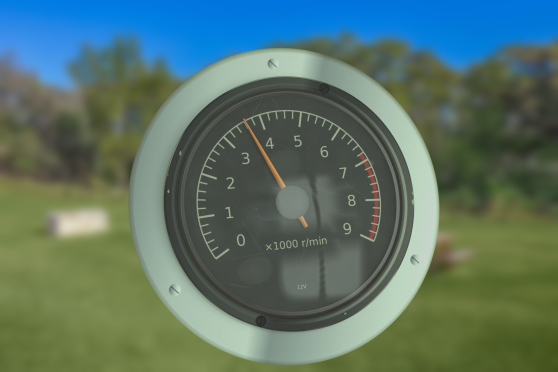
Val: 3600 rpm
